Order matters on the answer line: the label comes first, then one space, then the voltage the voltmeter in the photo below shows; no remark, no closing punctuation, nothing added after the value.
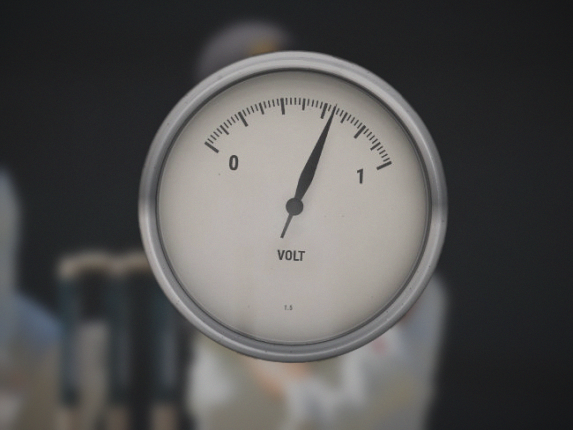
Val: 0.64 V
